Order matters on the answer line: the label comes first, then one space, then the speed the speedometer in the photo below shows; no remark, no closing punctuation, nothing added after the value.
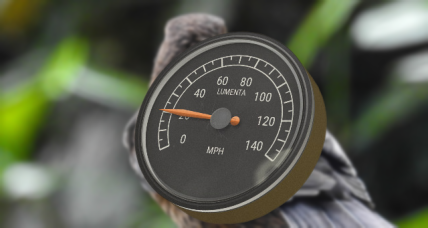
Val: 20 mph
